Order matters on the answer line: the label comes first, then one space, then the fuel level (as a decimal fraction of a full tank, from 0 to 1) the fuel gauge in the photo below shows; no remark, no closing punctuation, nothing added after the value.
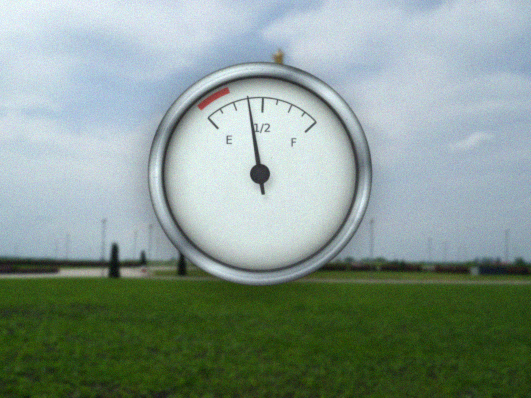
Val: 0.375
